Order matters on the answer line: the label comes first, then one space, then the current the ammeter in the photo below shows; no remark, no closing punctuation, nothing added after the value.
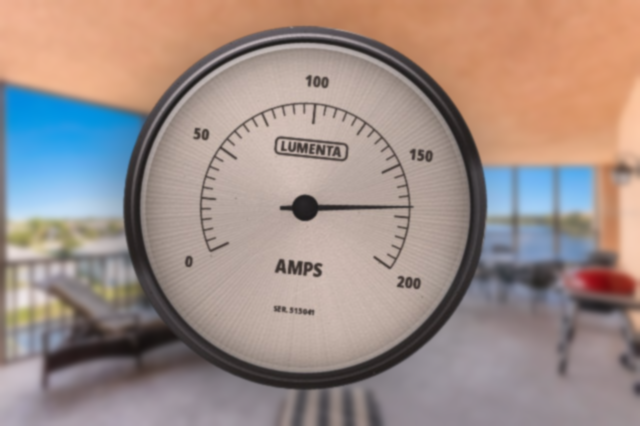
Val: 170 A
